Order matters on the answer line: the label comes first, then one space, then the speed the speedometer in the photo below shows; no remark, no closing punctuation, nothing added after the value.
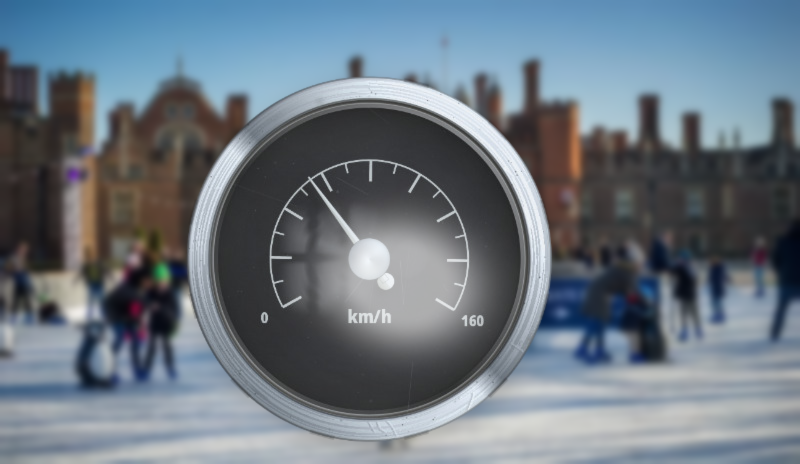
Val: 55 km/h
